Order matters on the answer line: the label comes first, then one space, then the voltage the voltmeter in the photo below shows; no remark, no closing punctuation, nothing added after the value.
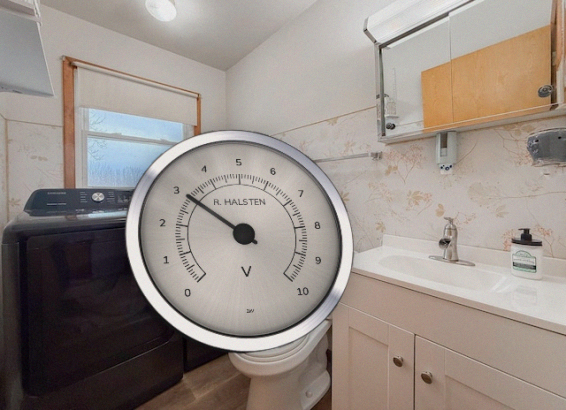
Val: 3 V
